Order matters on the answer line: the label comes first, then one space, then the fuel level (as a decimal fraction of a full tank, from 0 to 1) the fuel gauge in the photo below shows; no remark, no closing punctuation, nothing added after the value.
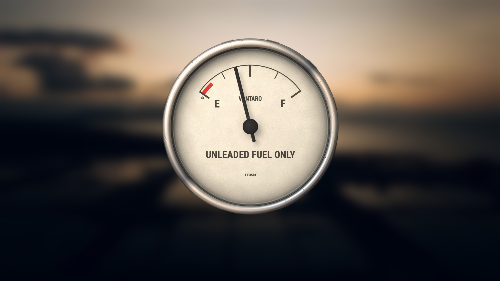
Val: 0.375
